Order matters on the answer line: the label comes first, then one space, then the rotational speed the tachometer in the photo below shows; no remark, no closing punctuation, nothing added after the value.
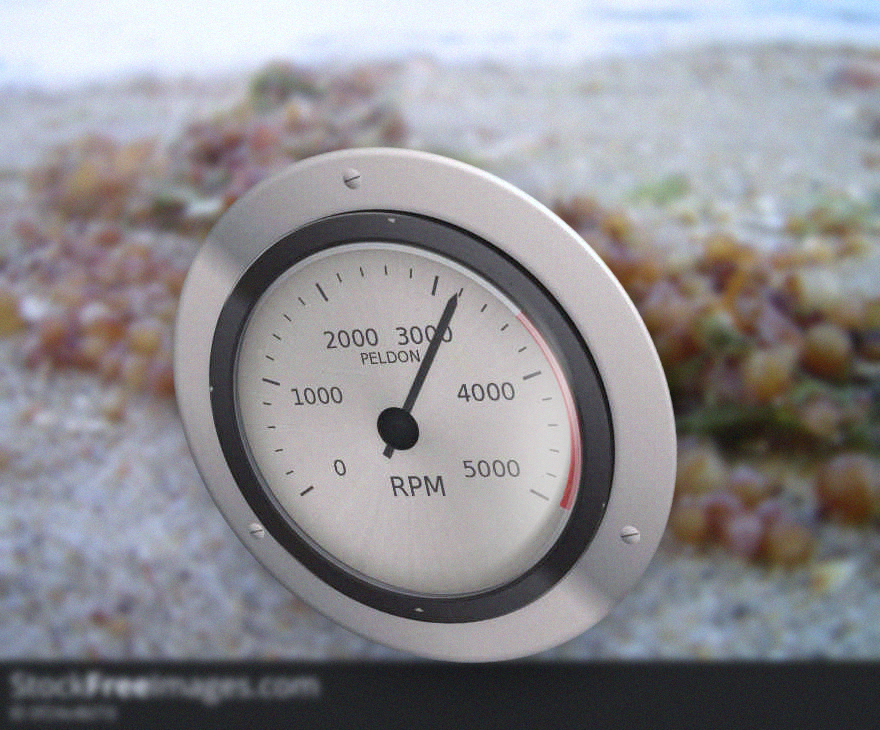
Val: 3200 rpm
